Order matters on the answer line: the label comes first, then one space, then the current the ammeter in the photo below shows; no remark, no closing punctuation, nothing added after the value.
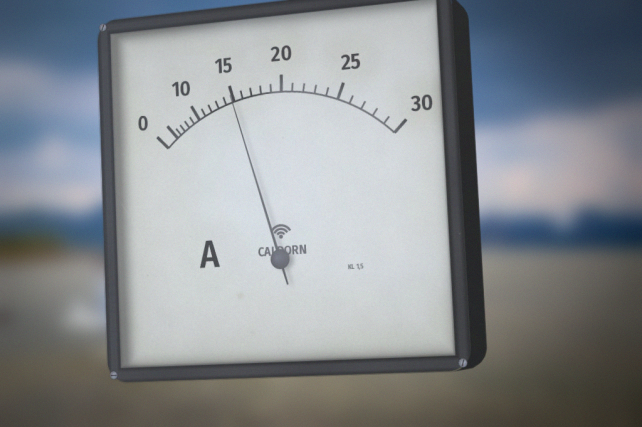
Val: 15 A
